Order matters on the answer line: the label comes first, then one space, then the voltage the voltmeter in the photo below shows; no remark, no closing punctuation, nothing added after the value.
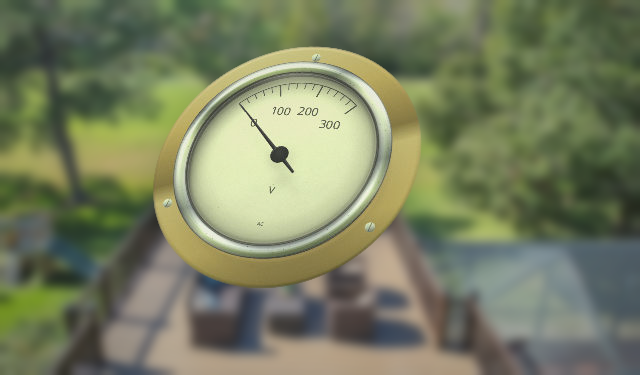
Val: 0 V
